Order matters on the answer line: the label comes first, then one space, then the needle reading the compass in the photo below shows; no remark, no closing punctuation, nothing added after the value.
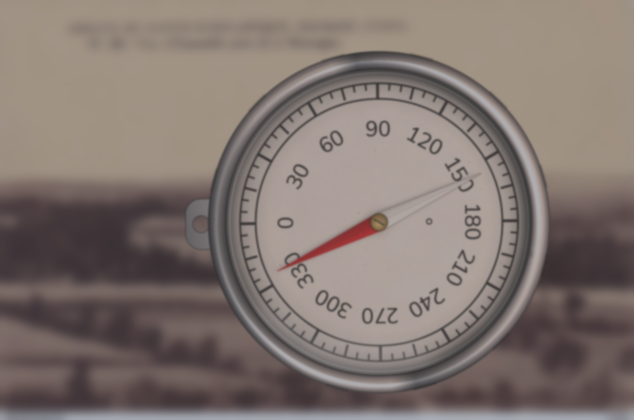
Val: 335 °
